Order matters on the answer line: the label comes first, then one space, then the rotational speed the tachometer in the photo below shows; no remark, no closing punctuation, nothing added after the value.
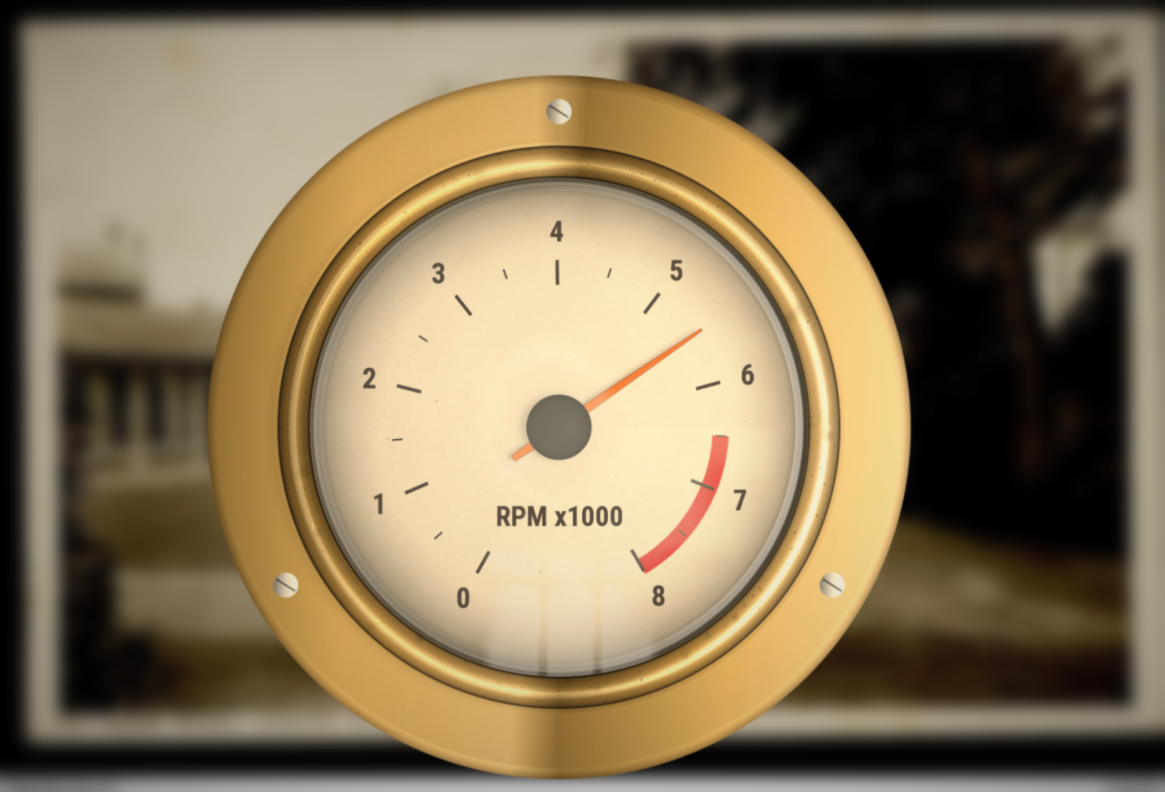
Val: 5500 rpm
